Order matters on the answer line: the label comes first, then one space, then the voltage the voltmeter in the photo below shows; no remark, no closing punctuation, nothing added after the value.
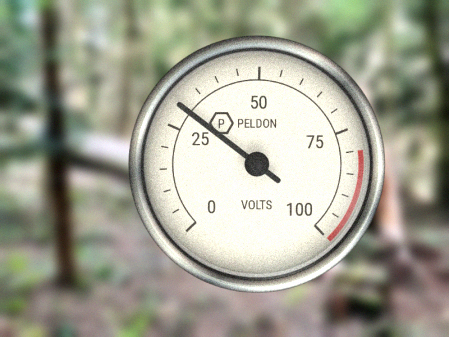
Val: 30 V
